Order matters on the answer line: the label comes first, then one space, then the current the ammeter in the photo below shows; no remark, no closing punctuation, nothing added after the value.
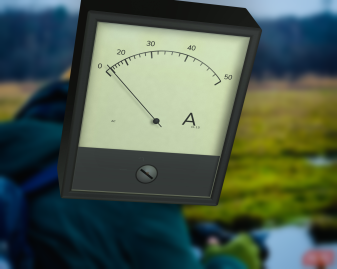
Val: 10 A
